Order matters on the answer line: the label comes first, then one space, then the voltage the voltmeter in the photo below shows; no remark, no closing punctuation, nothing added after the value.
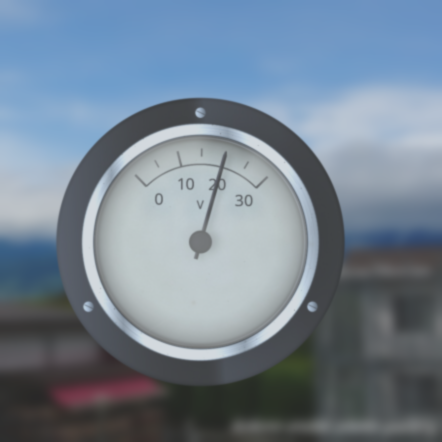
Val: 20 V
